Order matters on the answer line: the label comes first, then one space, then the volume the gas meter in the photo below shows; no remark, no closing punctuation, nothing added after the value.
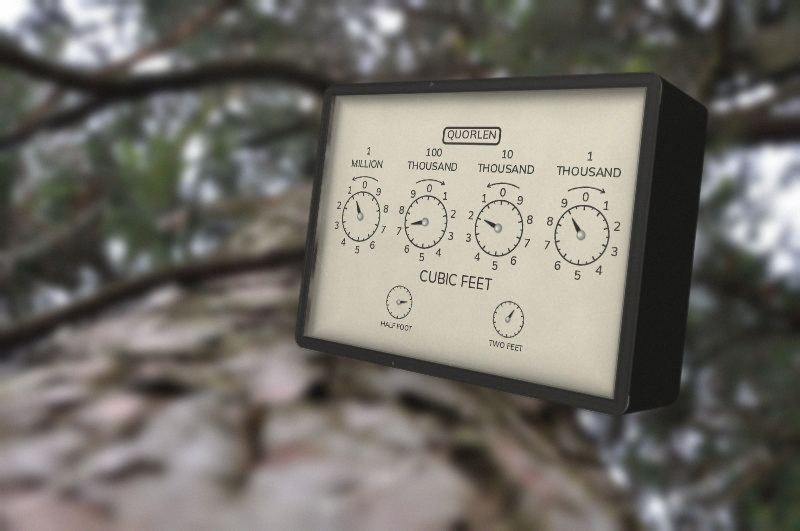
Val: 71900 ft³
